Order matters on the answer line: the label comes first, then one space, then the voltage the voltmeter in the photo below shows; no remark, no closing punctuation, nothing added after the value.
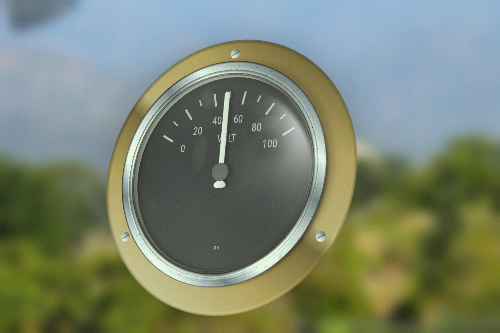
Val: 50 V
